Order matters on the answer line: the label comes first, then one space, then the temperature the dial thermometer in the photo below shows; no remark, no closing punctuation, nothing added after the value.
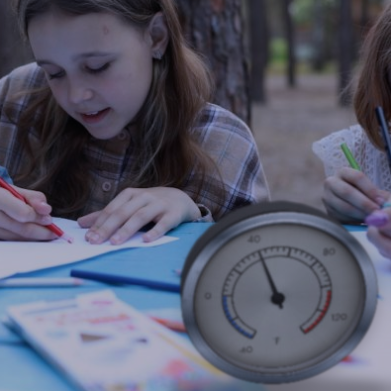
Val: 40 °F
